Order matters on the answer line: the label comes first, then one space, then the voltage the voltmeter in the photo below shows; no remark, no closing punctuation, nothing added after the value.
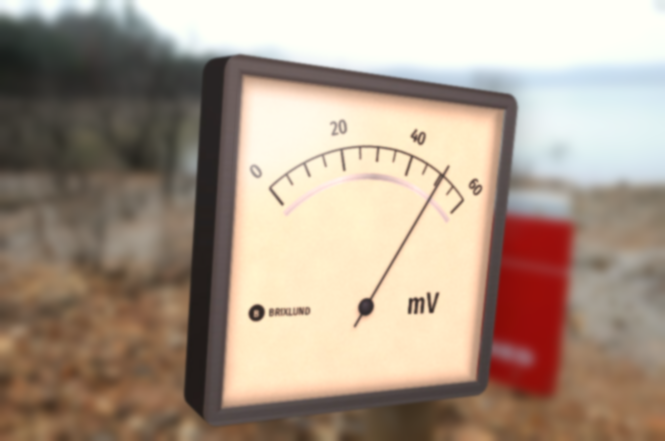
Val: 50 mV
